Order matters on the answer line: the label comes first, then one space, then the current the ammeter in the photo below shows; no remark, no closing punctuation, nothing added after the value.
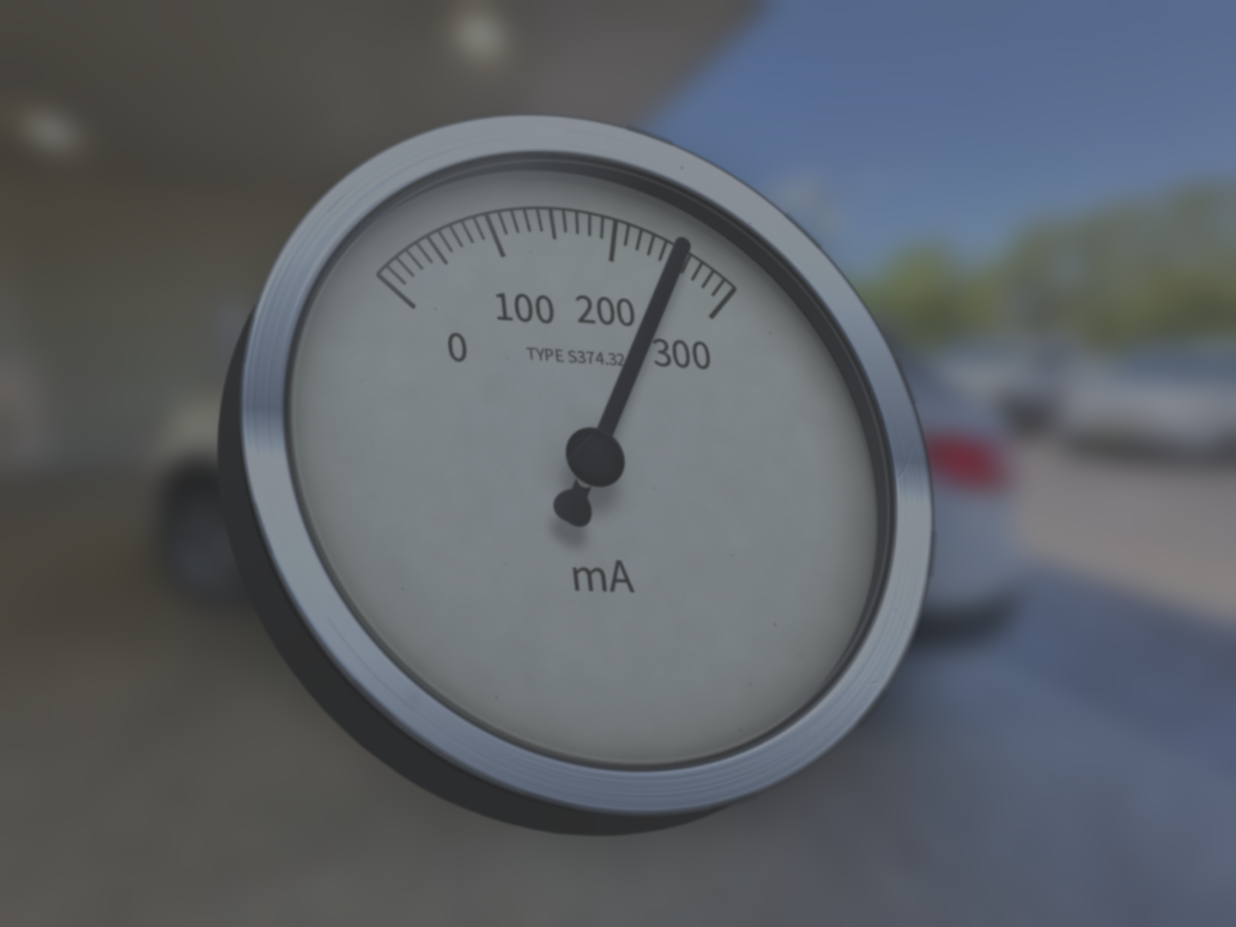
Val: 250 mA
